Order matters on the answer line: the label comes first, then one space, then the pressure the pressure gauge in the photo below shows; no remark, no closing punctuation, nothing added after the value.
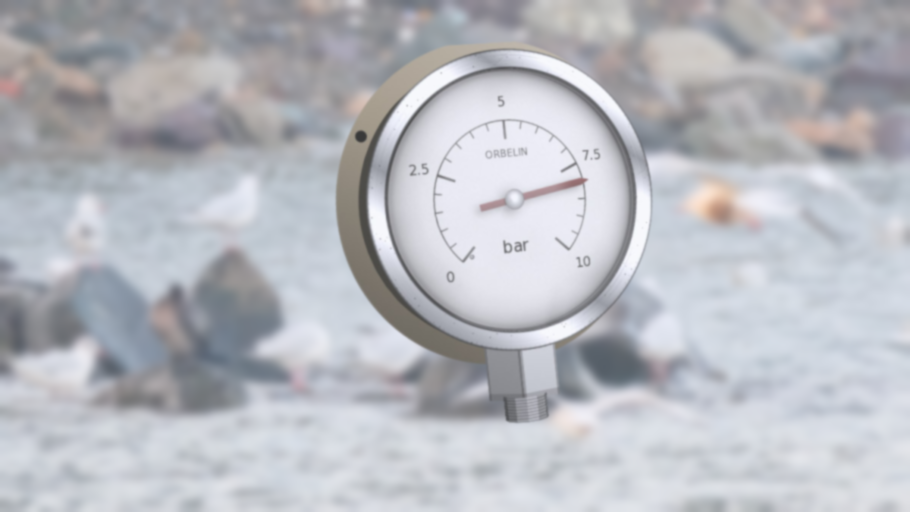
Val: 8 bar
